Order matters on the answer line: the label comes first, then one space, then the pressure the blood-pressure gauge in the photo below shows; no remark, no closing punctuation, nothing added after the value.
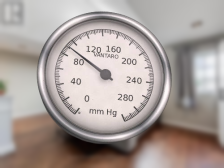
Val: 90 mmHg
